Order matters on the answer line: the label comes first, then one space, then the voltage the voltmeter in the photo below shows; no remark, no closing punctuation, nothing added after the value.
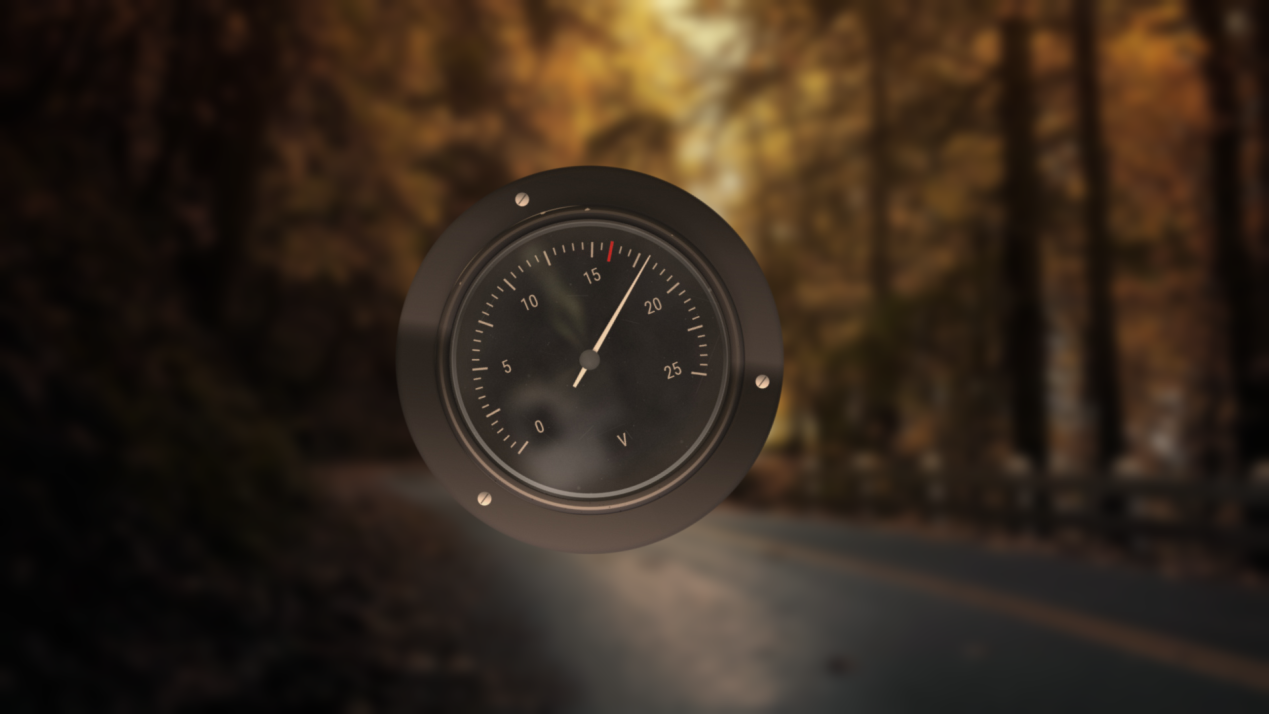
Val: 18 V
